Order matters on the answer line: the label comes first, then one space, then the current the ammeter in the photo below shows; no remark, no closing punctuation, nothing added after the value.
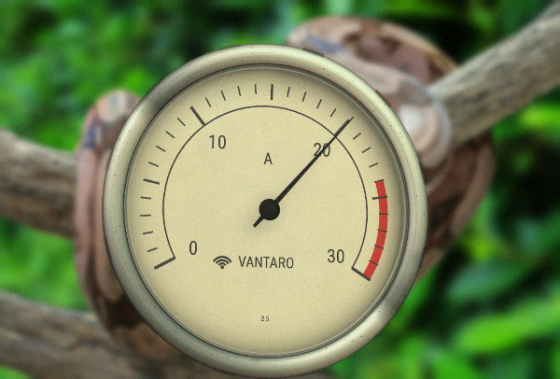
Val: 20 A
